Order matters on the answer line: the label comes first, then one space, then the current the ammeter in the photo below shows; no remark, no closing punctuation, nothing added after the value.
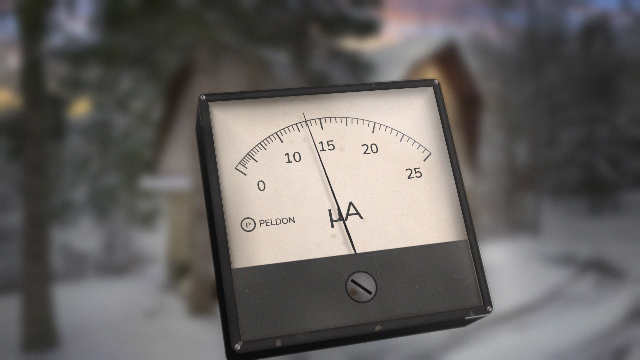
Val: 13.5 µA
